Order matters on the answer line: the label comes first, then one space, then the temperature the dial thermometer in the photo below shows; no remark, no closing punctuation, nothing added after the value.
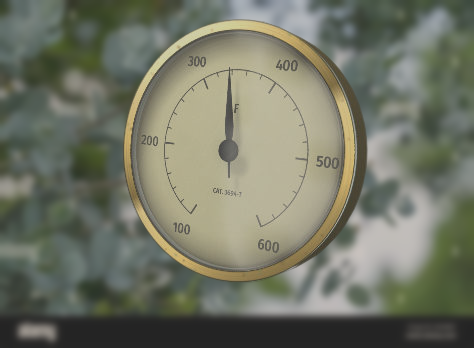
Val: 340 °F
